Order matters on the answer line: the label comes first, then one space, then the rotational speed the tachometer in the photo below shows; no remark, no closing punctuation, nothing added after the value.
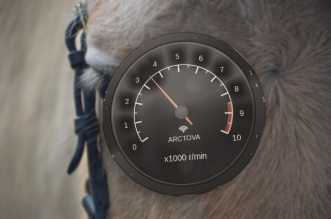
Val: 3500 rpm
